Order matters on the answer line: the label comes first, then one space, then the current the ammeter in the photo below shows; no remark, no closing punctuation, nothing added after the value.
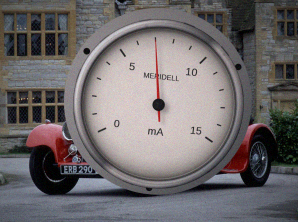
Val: 7 mA
